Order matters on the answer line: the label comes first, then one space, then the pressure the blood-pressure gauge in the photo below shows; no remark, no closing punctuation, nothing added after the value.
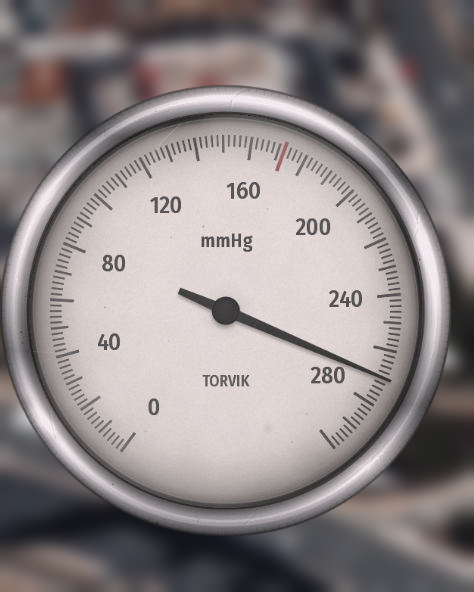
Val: 270 mmHg
